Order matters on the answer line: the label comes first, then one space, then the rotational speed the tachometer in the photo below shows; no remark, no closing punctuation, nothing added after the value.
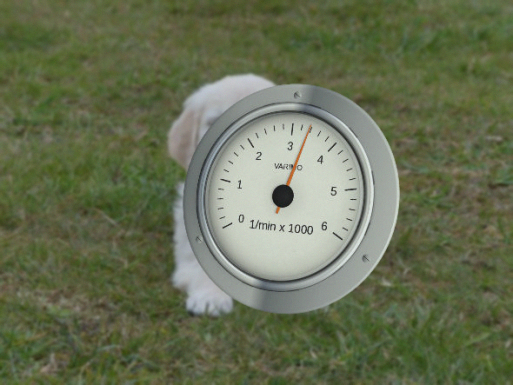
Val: 3400 rpm
